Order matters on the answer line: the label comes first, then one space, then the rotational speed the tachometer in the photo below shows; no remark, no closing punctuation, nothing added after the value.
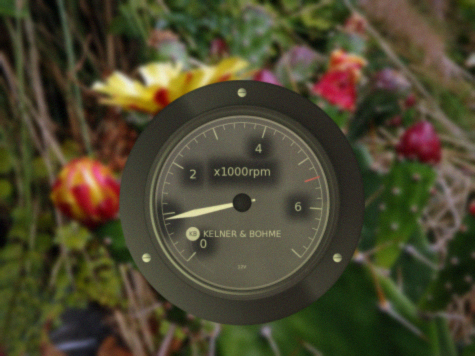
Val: 900 rpm
